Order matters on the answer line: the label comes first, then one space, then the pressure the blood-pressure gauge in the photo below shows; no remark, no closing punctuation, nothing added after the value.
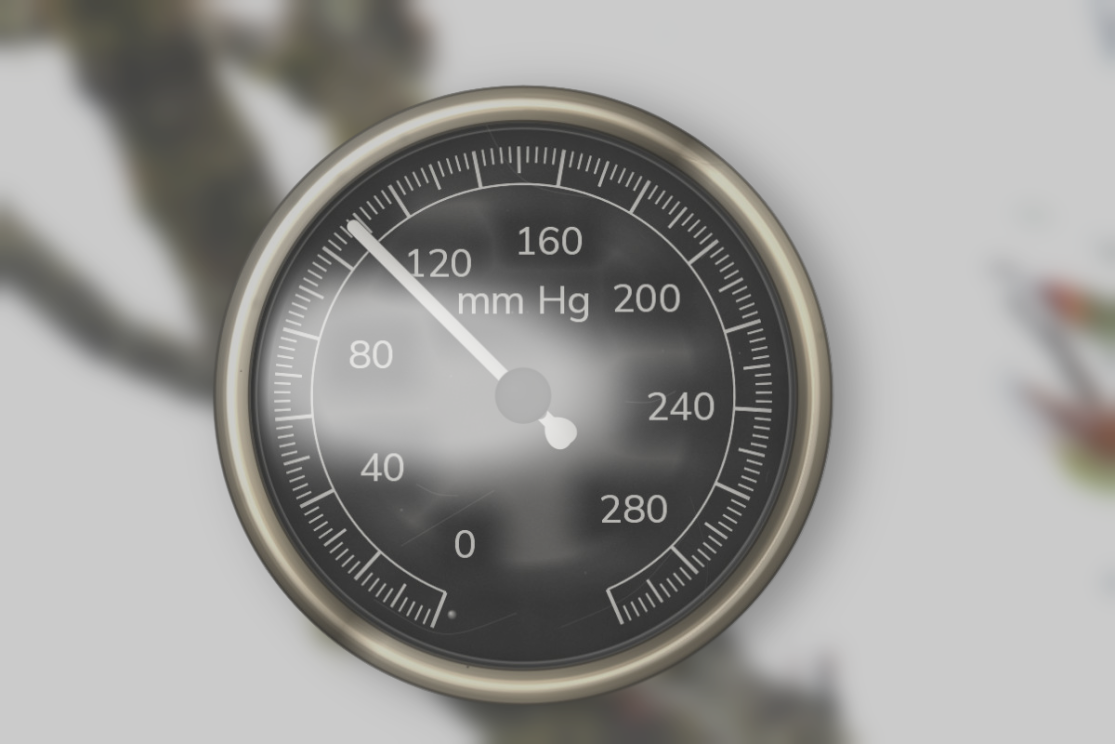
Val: 108 mmHg
